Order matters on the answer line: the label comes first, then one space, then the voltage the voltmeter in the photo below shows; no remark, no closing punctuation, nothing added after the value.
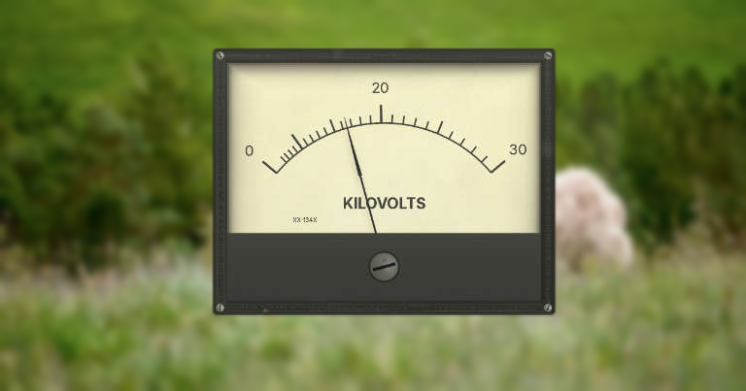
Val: 16.5 kV
